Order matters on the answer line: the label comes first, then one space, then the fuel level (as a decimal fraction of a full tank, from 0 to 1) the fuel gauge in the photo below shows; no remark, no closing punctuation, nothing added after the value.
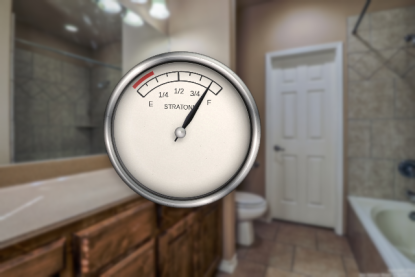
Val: 0.875
